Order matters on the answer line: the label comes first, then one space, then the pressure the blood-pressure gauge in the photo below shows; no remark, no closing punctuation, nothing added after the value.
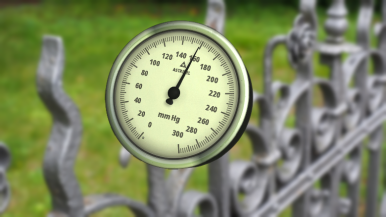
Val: 160 mmHg
